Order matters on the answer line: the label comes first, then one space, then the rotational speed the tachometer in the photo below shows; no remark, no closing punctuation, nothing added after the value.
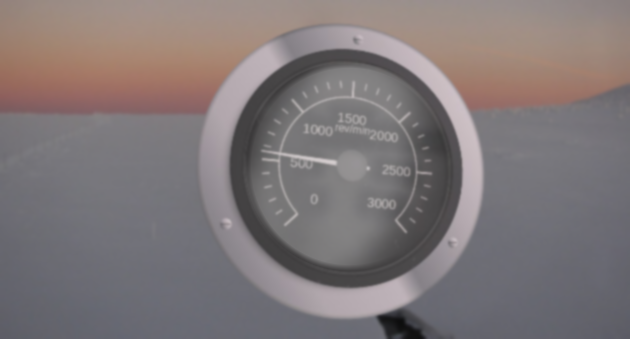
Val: 550 rpm
